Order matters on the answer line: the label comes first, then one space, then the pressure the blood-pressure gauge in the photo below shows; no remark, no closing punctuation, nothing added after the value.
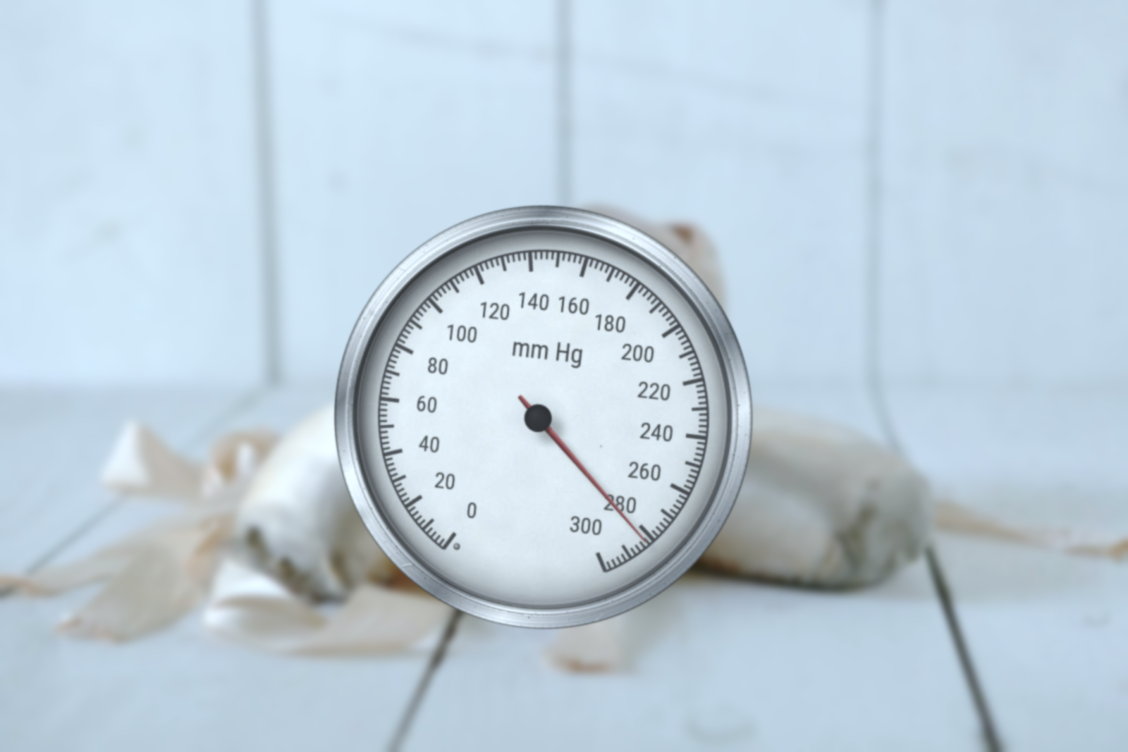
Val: 282 mmHg
